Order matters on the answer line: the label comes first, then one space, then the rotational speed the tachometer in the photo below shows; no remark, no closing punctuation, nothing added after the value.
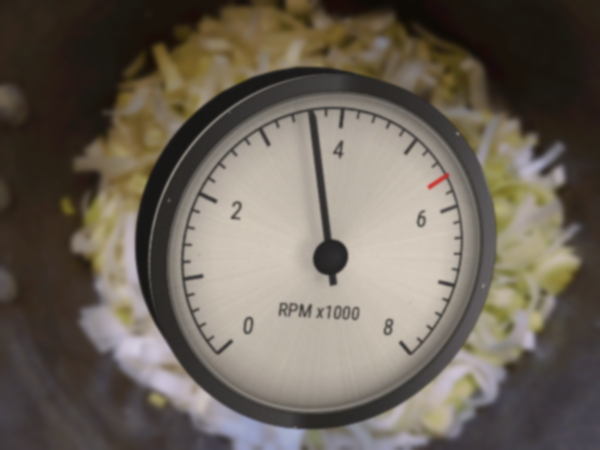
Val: 3600 rpm
